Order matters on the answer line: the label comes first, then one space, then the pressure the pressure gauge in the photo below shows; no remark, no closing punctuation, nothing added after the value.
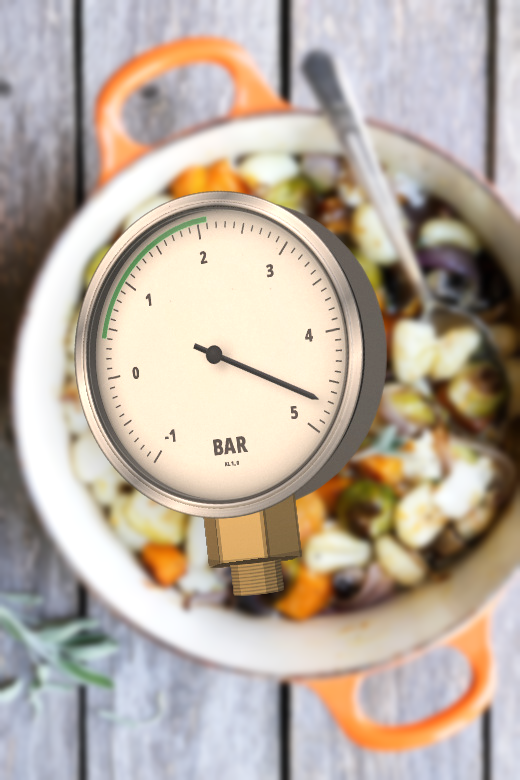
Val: 4.7 bar
